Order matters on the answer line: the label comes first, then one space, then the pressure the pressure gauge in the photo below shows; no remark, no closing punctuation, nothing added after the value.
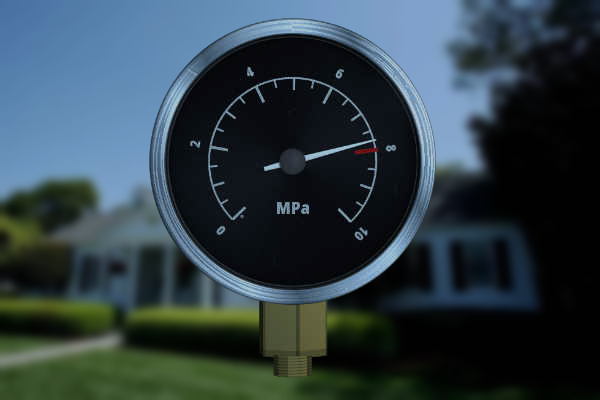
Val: 7.75 MPa
